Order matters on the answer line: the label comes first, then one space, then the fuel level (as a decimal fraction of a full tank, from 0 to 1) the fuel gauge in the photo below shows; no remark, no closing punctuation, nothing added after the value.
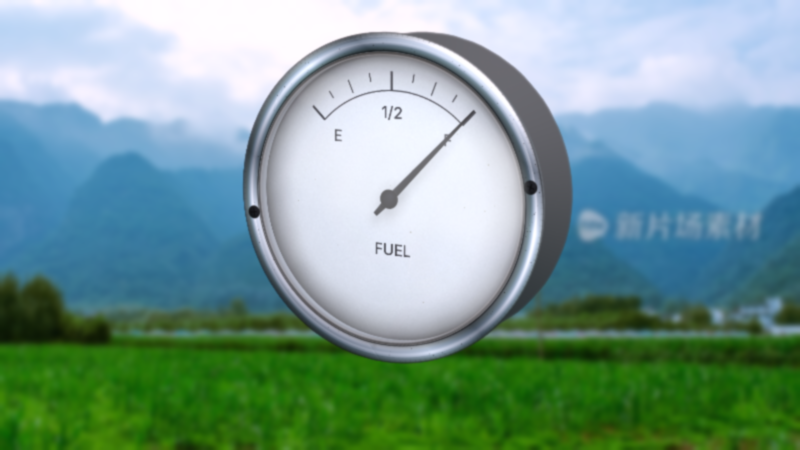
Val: 1
